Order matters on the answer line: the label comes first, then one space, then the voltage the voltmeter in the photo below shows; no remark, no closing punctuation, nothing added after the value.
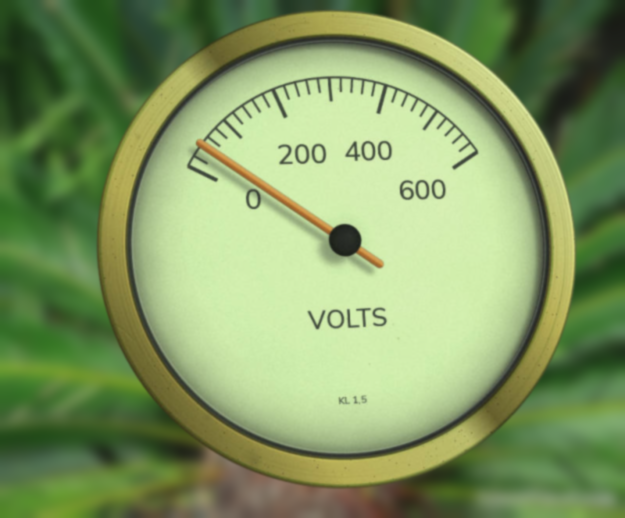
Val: 40 V
